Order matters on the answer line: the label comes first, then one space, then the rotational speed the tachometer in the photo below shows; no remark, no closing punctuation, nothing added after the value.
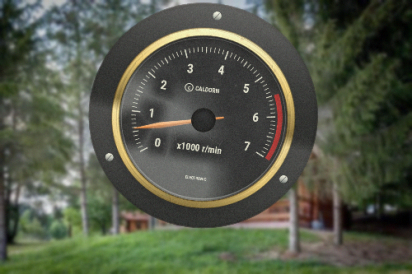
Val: 600 rpm
